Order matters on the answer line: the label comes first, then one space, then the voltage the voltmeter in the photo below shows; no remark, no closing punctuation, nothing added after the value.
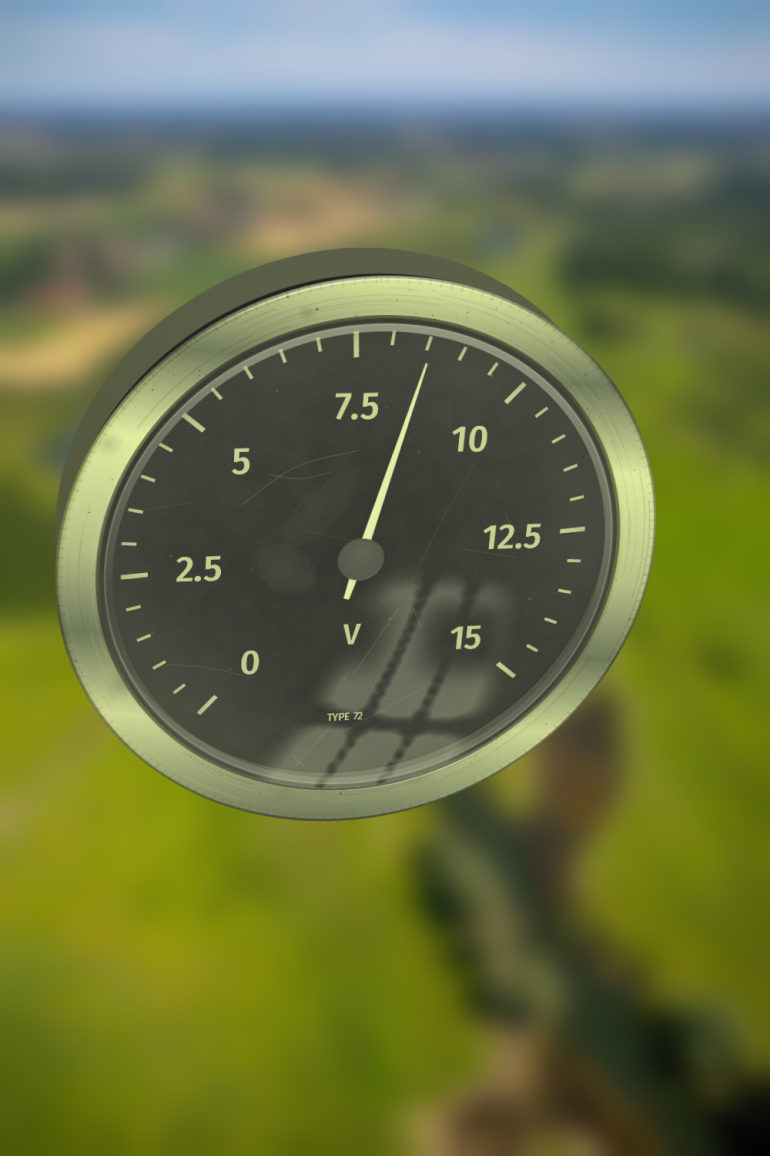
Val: 8.5 V
